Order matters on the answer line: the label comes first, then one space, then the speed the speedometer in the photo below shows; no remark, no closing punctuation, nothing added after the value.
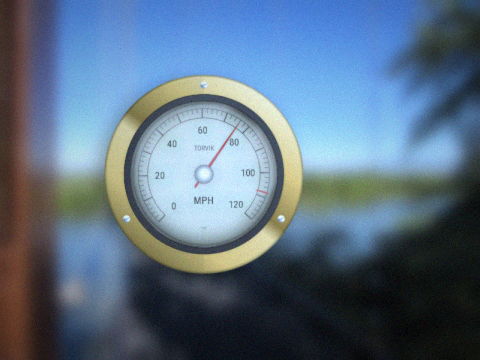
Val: 76 mph
